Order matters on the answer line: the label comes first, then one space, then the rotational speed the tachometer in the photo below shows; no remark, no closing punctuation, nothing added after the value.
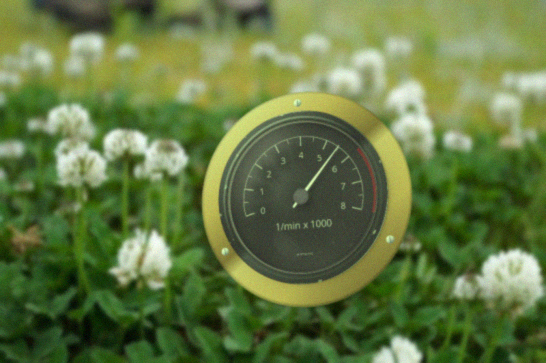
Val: 5500 rpm
